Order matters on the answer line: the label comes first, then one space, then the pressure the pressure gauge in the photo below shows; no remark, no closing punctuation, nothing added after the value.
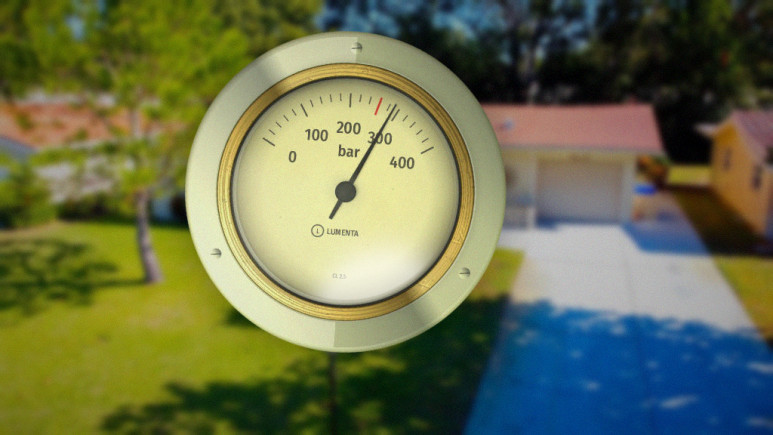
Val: 290 bar
